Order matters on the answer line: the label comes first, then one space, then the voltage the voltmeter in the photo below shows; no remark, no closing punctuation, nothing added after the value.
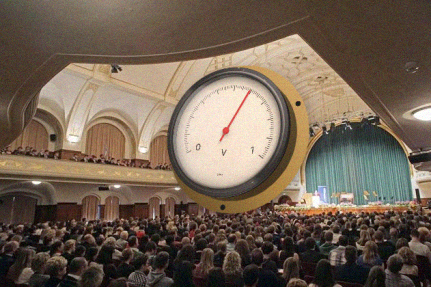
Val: 0.6 V
